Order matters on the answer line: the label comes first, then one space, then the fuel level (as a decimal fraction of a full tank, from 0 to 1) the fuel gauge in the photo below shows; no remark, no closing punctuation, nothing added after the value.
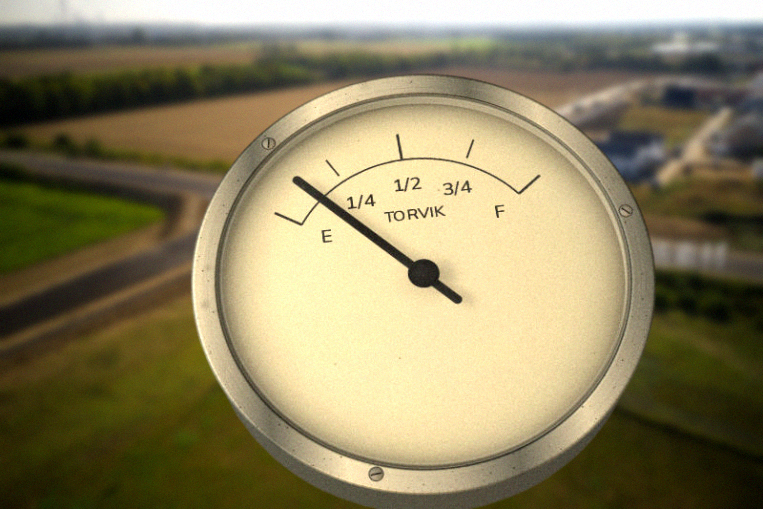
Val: 0.125
